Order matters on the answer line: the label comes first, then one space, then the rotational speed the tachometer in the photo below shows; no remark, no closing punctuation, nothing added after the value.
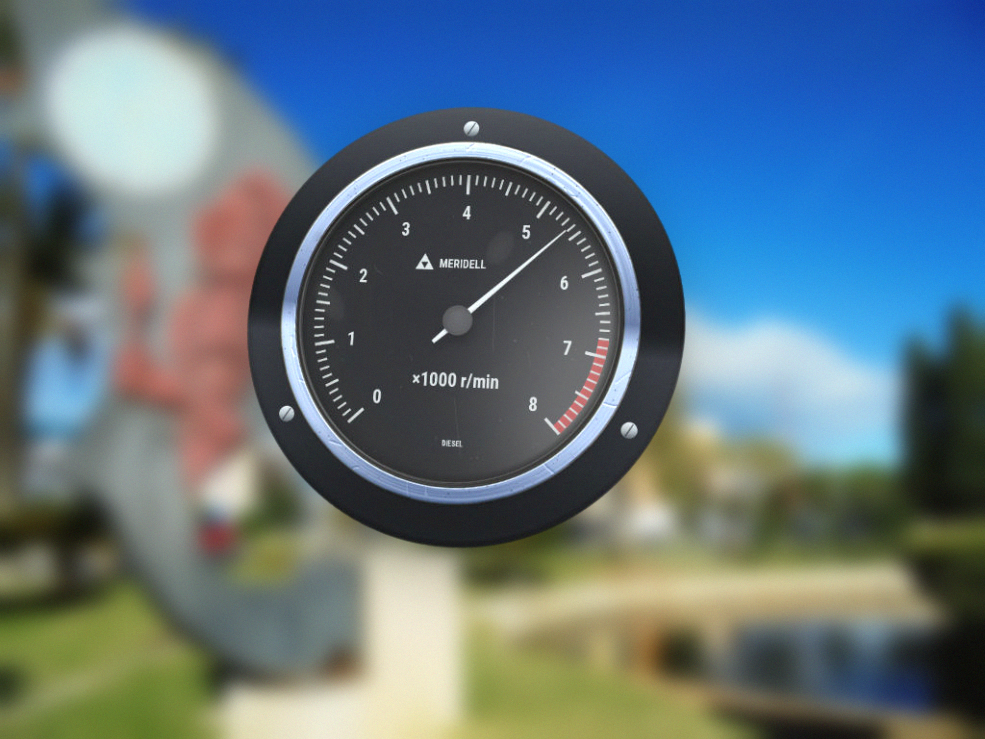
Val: 5400 rpm
